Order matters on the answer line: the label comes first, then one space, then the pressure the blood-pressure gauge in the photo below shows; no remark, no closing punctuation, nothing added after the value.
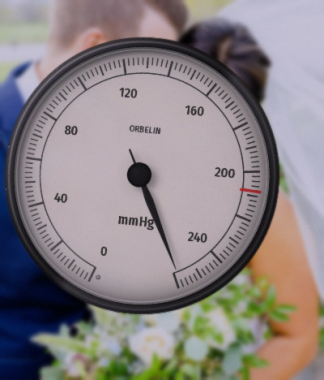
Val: 258 mmHg
